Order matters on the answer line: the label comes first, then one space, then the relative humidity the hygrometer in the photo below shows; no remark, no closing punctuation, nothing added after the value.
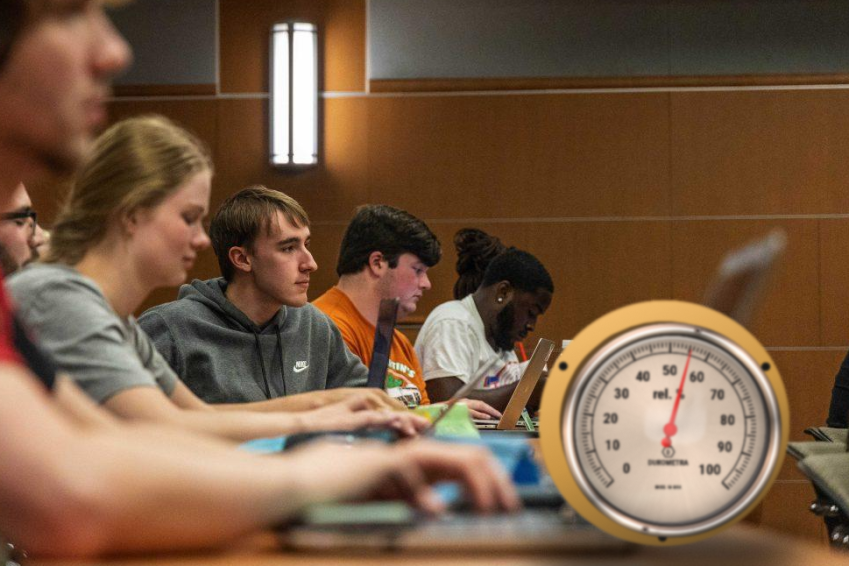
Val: 55 %
